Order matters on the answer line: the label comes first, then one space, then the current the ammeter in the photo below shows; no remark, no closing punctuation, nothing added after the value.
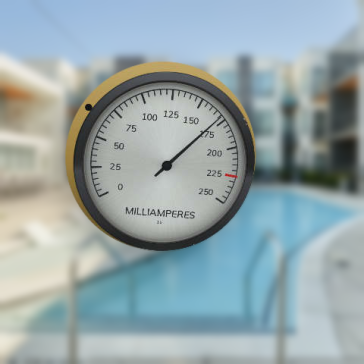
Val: 170 mA
